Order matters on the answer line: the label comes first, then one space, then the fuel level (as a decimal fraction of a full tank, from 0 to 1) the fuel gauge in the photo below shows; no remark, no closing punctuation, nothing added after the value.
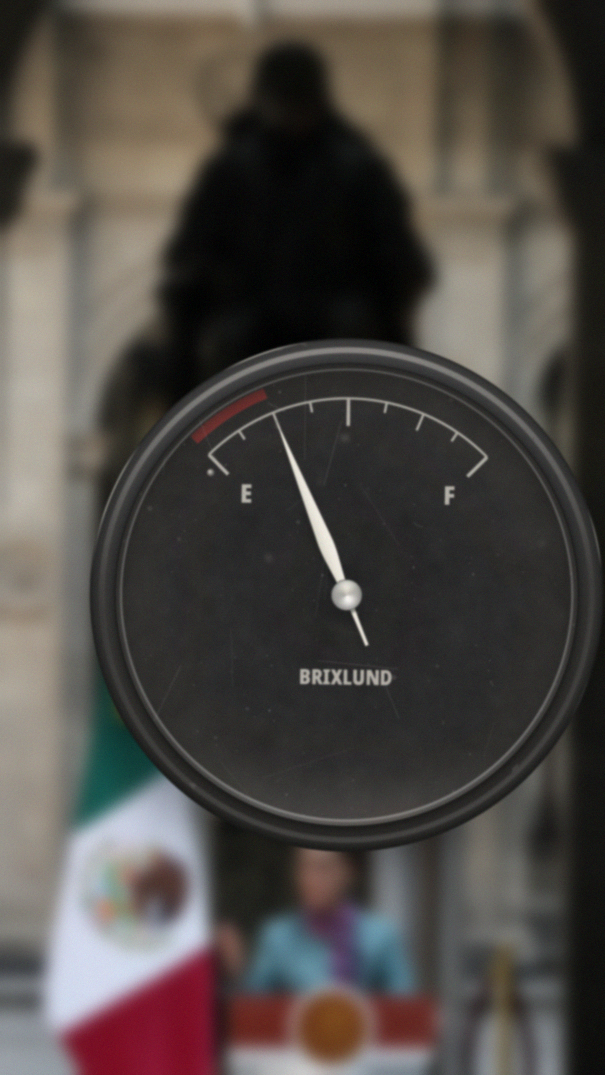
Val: 0.25
